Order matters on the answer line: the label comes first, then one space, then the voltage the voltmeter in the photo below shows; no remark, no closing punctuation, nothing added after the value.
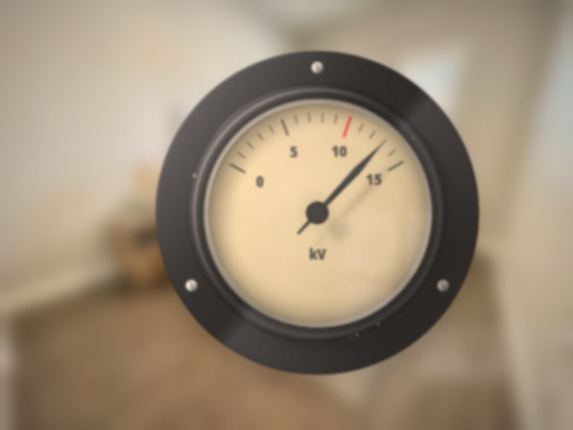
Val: 13 kV
